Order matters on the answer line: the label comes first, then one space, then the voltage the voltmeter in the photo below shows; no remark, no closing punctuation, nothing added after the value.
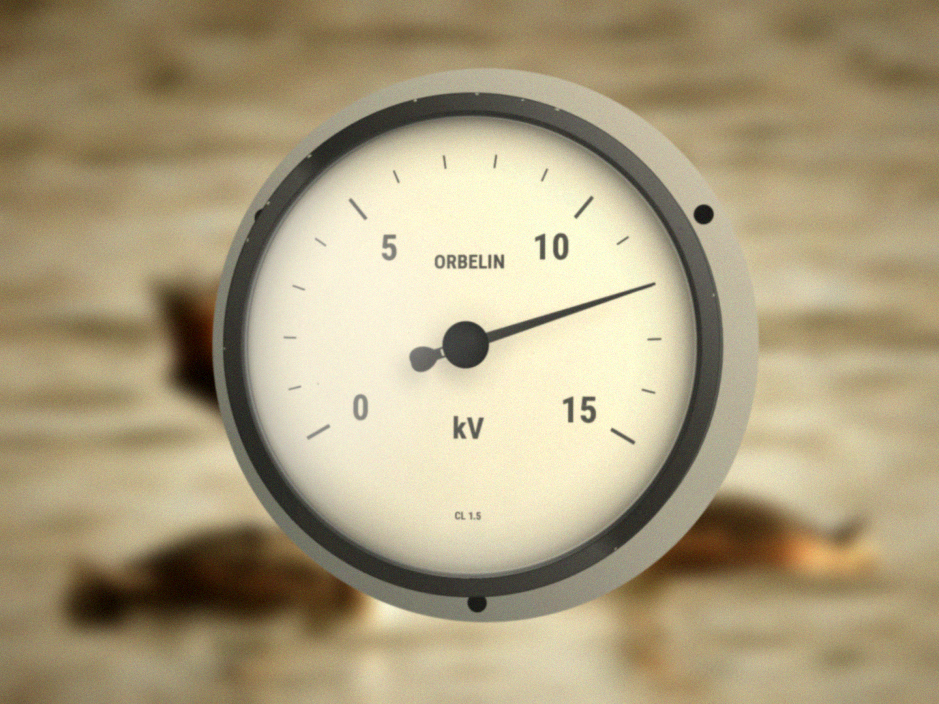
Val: 12 kV
